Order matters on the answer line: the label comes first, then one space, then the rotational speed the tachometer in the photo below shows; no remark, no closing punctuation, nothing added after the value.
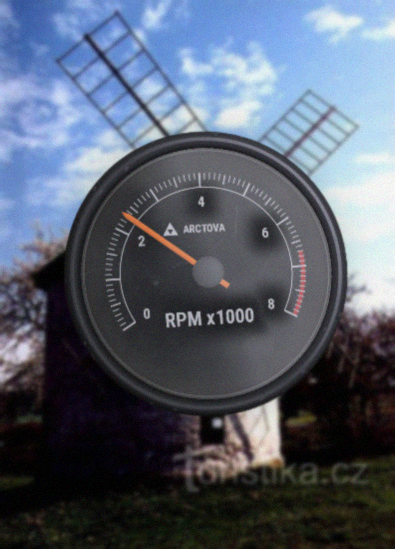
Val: 2300 rpm
